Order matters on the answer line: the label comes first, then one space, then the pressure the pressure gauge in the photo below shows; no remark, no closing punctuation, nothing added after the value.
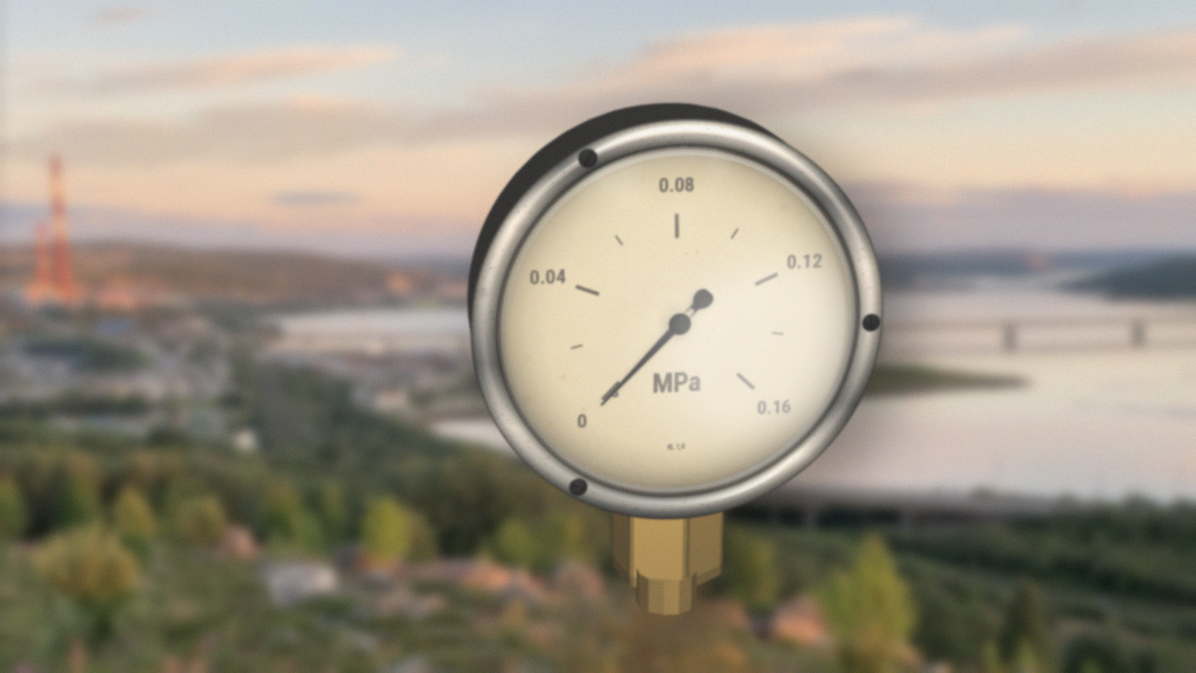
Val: 0 MPa
